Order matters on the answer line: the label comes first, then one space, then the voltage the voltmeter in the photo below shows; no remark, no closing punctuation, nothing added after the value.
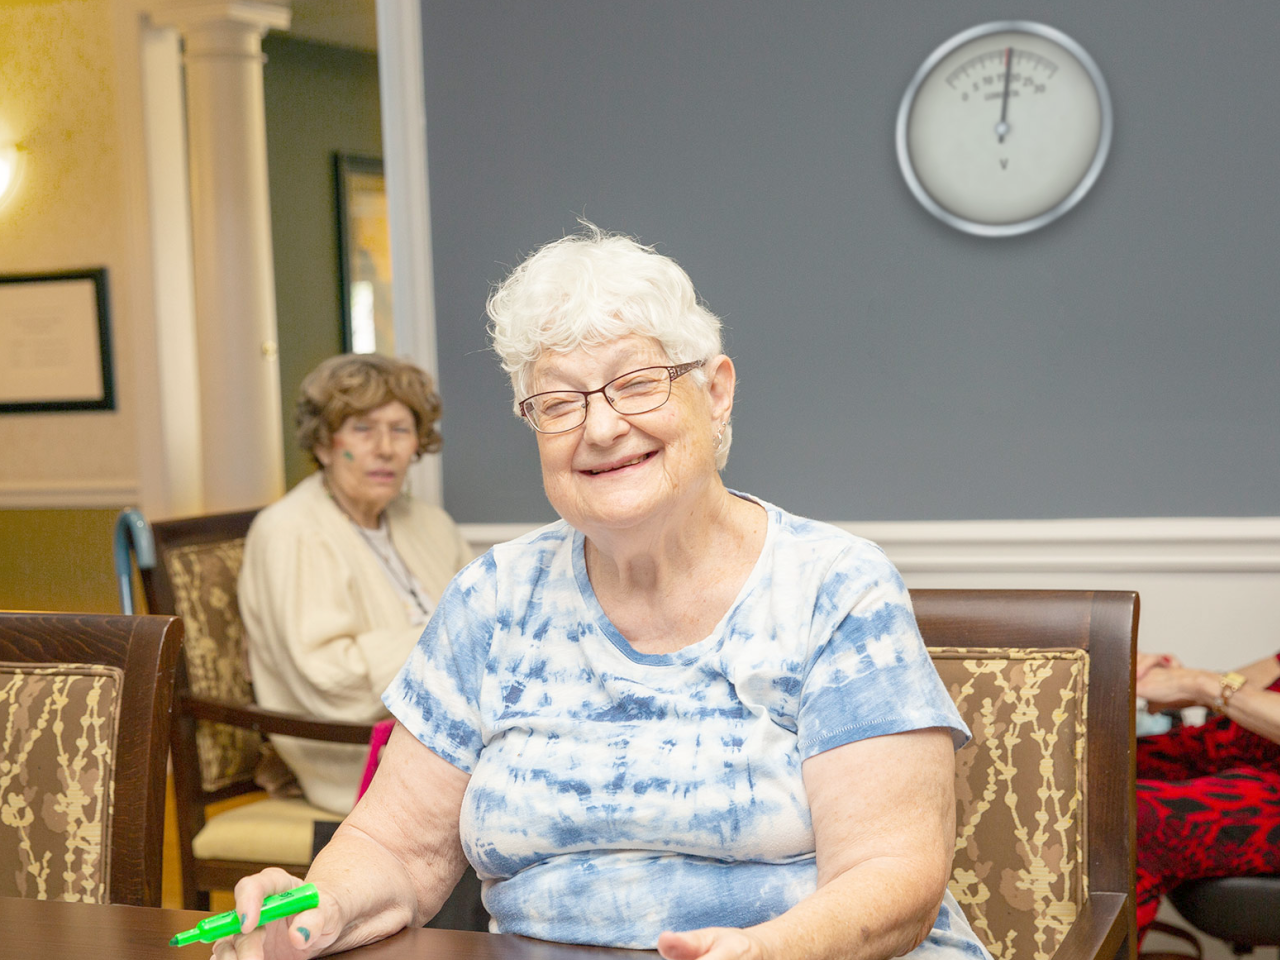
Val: 17.5 V
